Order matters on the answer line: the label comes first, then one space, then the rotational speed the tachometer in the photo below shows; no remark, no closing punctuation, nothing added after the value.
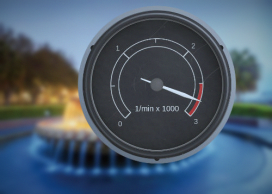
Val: 2750 rpm
